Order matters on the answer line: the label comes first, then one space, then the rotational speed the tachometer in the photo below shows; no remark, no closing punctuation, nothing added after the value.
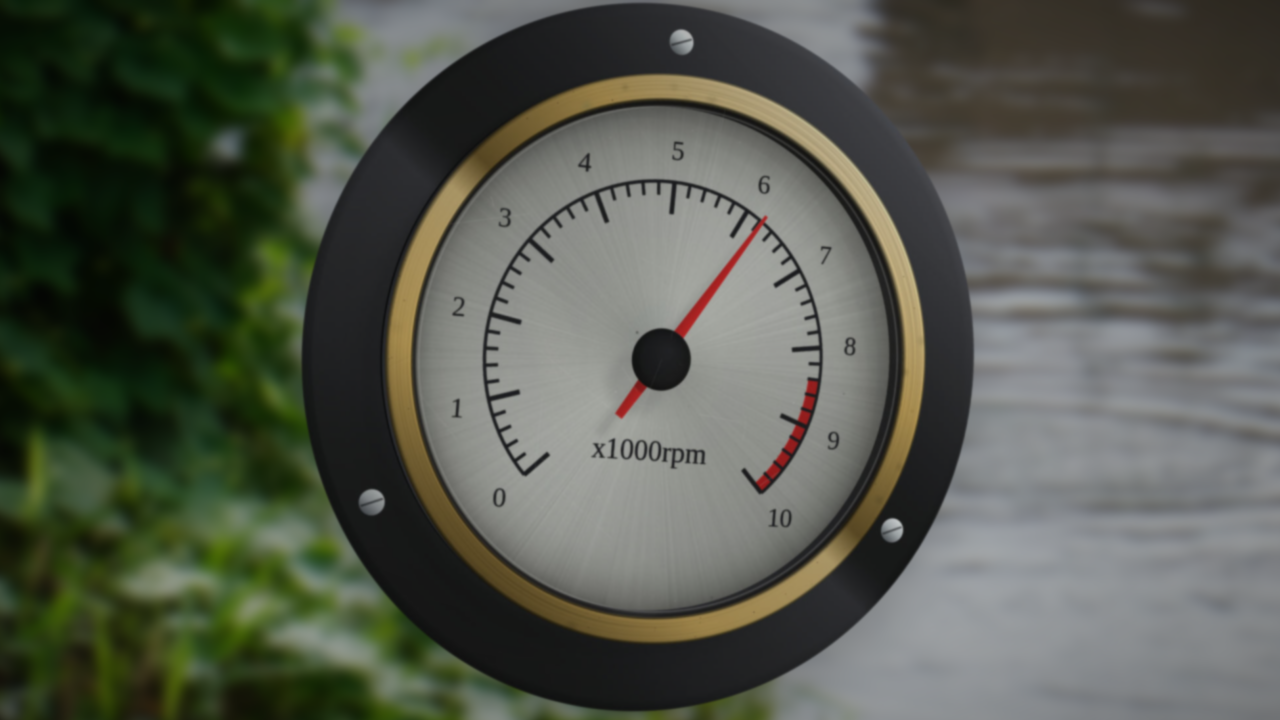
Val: 6200 rpm
